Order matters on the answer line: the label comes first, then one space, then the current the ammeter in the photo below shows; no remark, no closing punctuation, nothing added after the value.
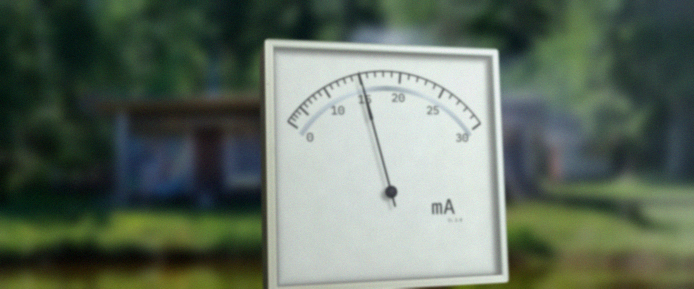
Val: 15 mA
